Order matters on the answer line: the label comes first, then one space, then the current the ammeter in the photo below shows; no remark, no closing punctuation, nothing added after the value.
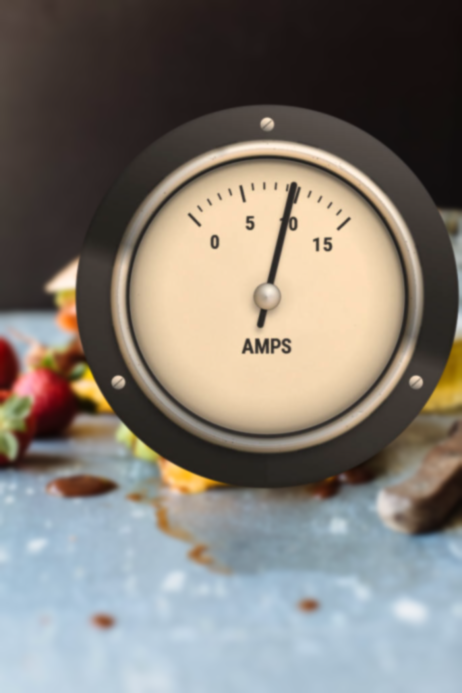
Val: 9.5 A
